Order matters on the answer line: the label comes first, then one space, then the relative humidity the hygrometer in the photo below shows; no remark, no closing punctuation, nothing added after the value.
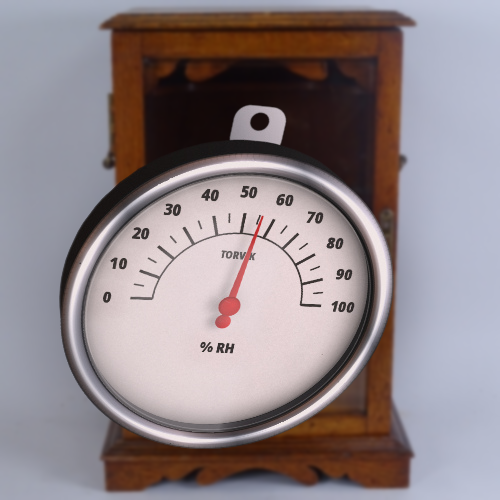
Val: 55 %
